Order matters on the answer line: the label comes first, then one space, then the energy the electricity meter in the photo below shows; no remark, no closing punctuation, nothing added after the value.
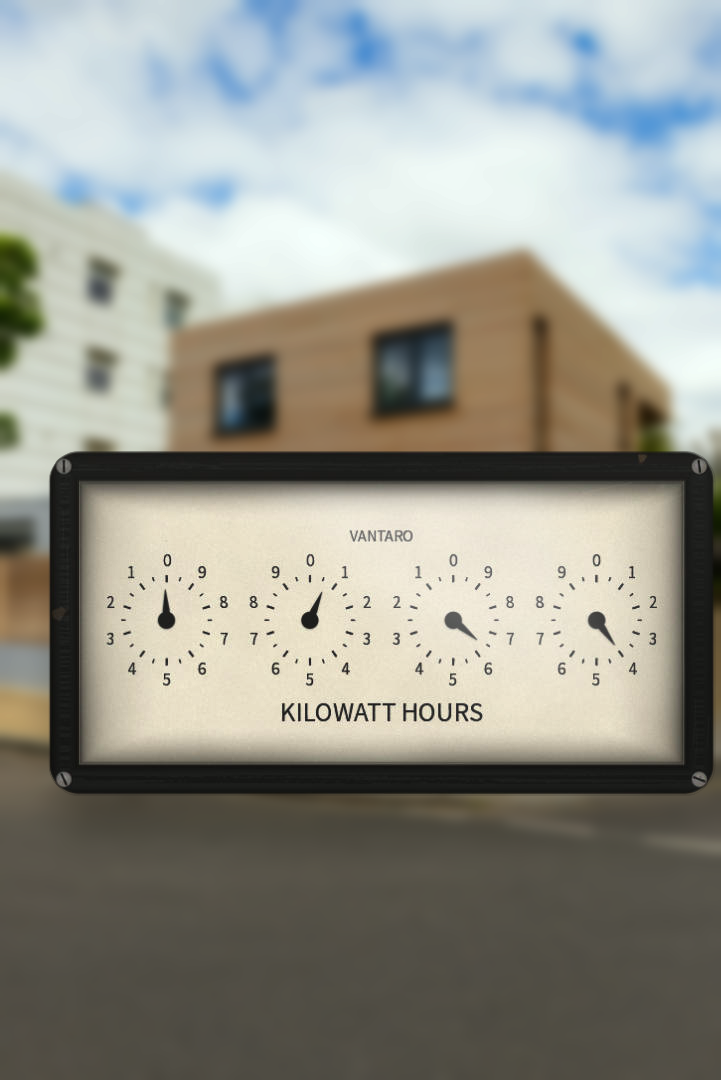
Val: 64 kWh
